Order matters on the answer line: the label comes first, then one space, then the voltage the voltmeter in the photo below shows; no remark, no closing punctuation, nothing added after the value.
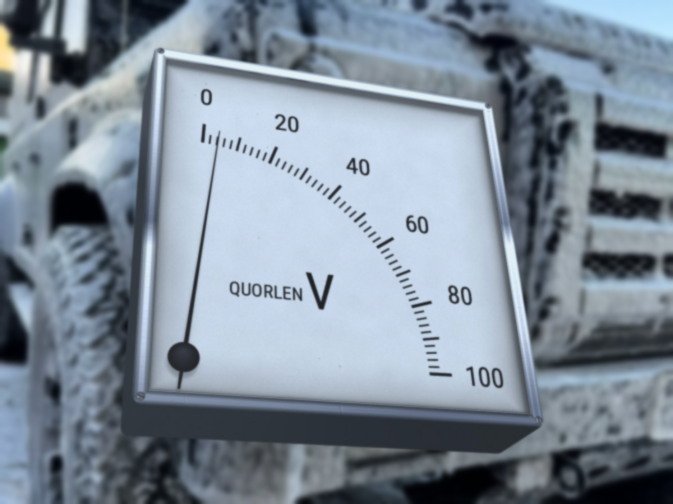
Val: 4 V
